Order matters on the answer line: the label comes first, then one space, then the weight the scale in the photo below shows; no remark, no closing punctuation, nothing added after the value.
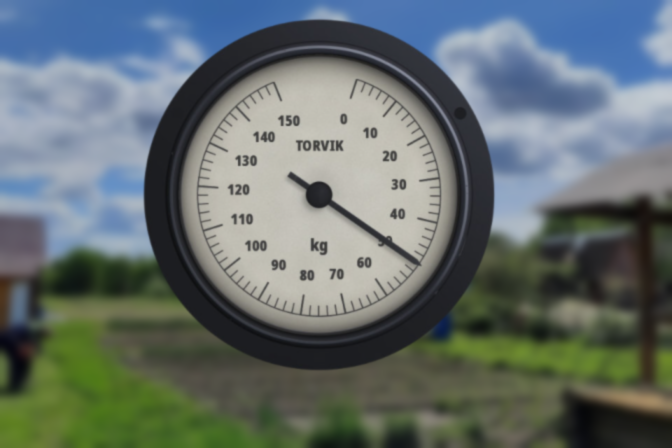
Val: 50 kg
